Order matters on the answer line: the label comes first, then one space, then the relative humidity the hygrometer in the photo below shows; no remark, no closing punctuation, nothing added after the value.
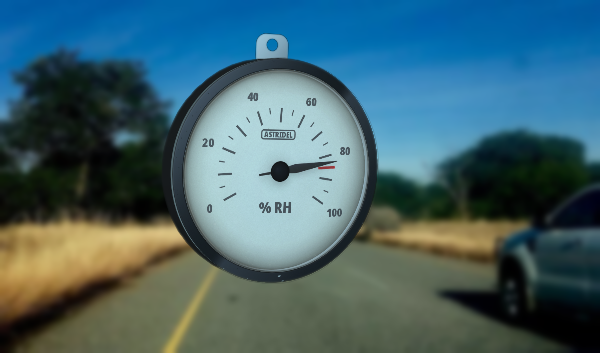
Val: 82.5 %
